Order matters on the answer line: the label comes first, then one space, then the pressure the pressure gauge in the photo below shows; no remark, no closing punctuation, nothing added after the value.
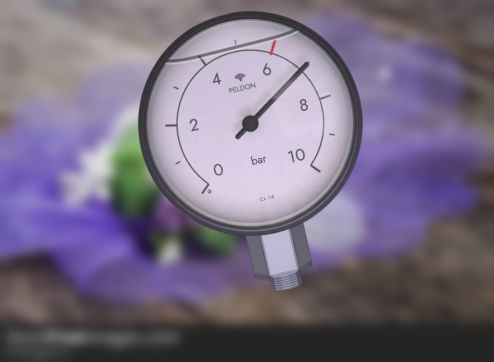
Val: 7 bar
